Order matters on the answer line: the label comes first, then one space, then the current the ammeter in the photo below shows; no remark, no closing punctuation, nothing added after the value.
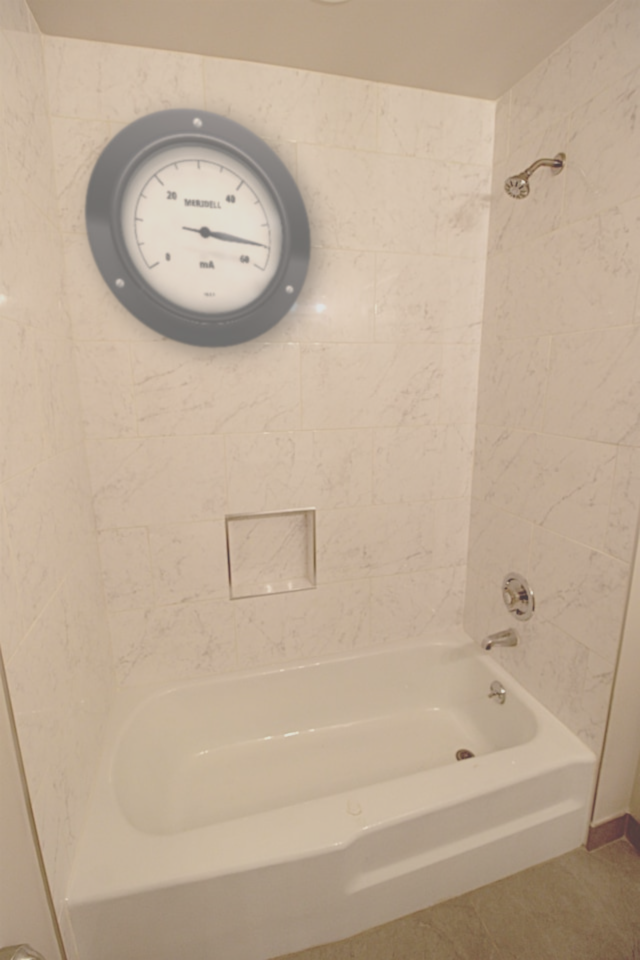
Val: 55 mA
